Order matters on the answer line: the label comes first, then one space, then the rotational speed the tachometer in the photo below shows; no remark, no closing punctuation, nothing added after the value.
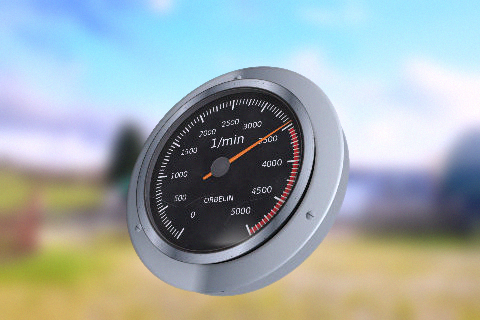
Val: 3500 rpm
